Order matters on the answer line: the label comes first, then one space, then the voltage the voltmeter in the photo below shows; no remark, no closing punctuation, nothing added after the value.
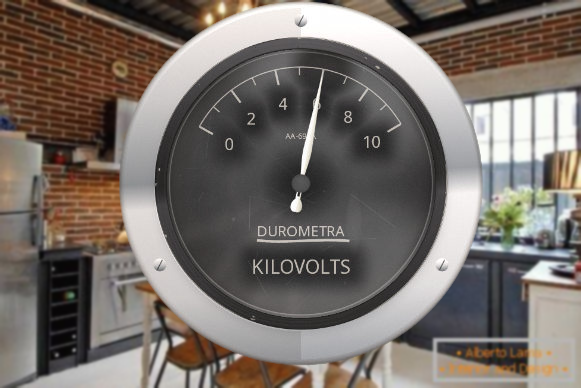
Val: 6 kV
